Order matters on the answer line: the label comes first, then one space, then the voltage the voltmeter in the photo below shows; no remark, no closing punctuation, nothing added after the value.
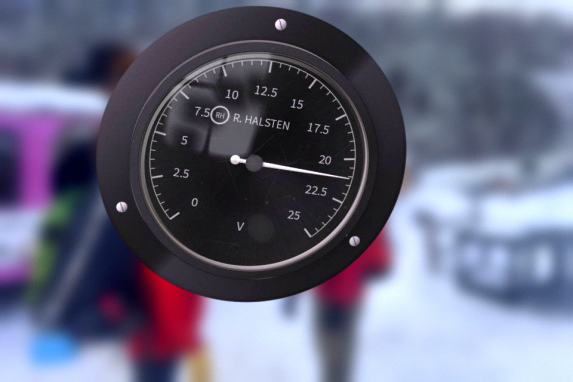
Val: 21 V
